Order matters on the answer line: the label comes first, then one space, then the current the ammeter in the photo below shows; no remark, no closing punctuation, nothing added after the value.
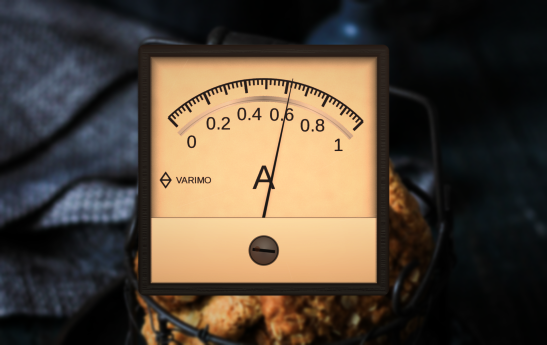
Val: 0.62 A
